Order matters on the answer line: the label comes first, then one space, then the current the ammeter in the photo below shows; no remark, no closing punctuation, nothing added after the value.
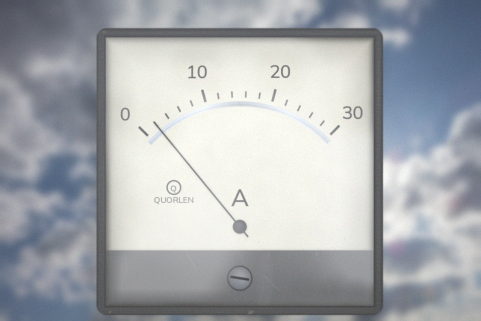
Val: 2 A
